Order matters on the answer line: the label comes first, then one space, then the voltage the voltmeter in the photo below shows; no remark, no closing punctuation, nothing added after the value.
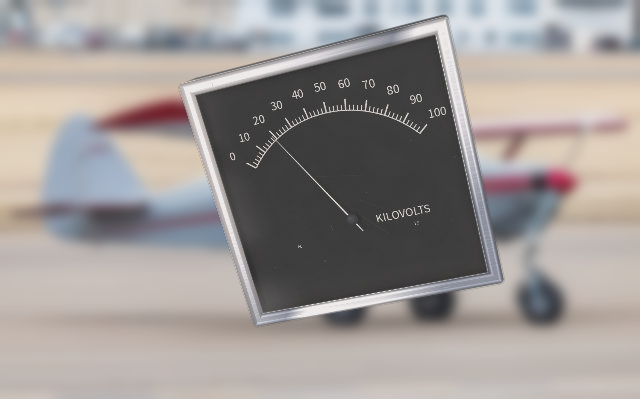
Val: 20 kV
